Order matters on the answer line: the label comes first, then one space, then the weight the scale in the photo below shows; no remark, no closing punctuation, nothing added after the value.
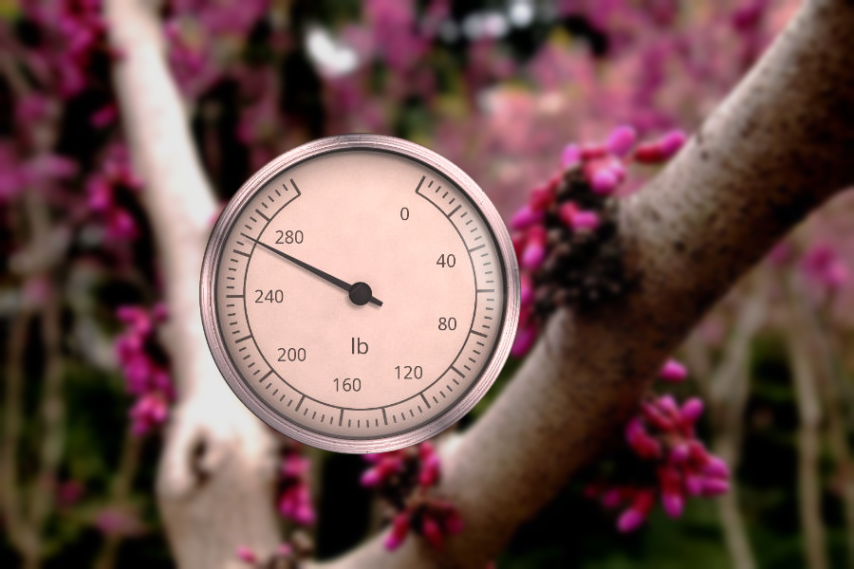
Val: 268 lb
